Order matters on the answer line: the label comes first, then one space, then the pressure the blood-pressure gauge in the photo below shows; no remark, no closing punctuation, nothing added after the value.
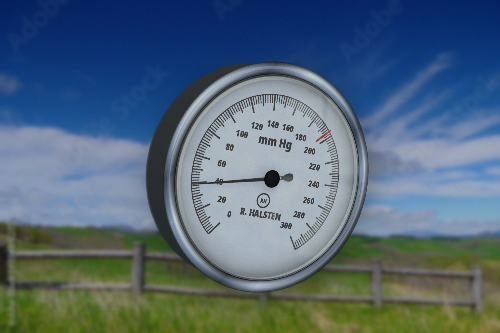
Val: 40 mmHg
